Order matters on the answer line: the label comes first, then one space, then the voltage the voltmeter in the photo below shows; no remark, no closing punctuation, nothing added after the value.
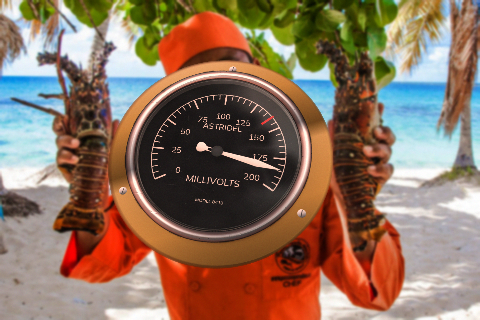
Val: 185 mV
